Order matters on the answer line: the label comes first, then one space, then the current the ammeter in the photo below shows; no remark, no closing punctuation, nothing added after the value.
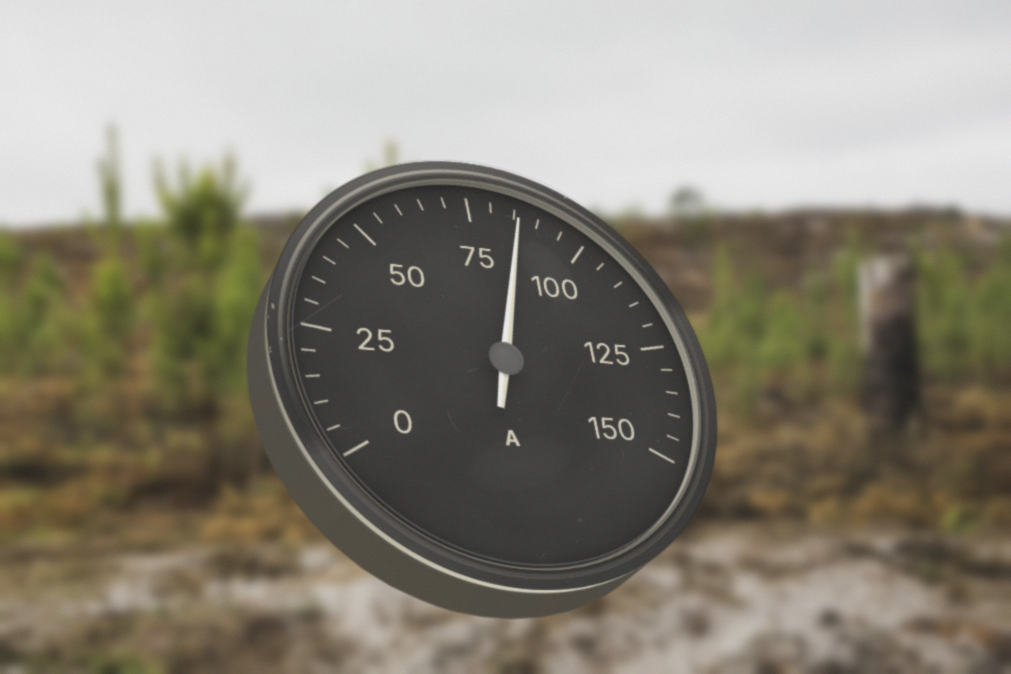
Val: 85 A
